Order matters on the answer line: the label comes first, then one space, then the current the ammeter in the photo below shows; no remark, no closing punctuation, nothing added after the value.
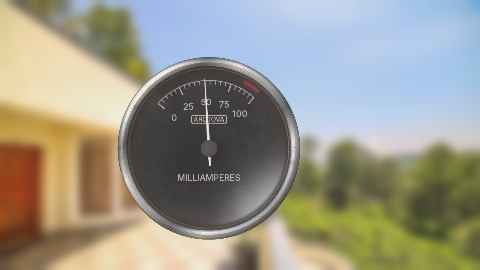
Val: 50 mA
